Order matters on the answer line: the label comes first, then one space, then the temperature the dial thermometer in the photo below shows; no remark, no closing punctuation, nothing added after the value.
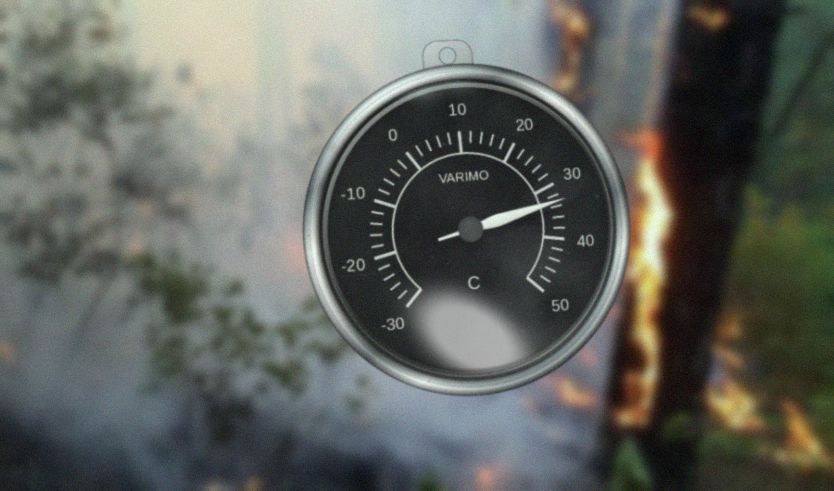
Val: 33 °C
